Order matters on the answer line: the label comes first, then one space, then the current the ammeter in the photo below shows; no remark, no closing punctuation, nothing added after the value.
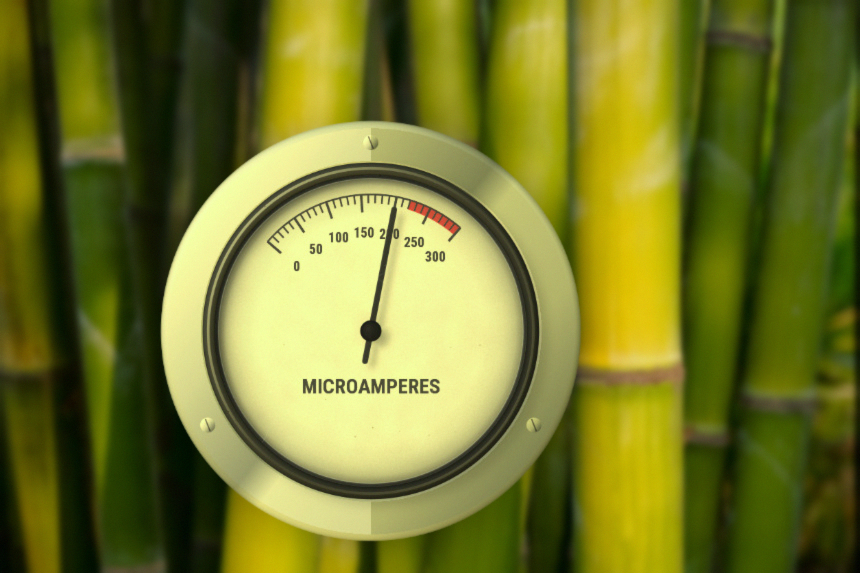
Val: 200 µA
